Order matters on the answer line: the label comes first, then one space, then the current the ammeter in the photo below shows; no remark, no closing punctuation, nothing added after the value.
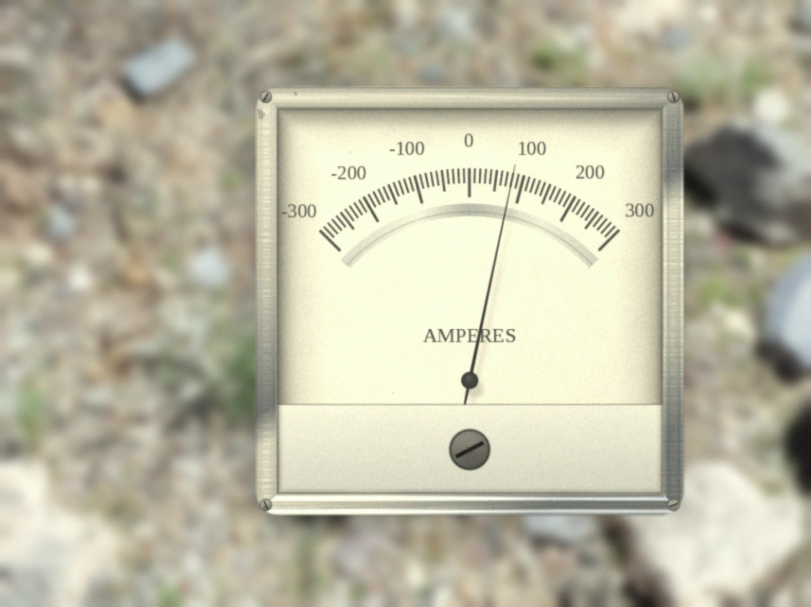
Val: 80 A
